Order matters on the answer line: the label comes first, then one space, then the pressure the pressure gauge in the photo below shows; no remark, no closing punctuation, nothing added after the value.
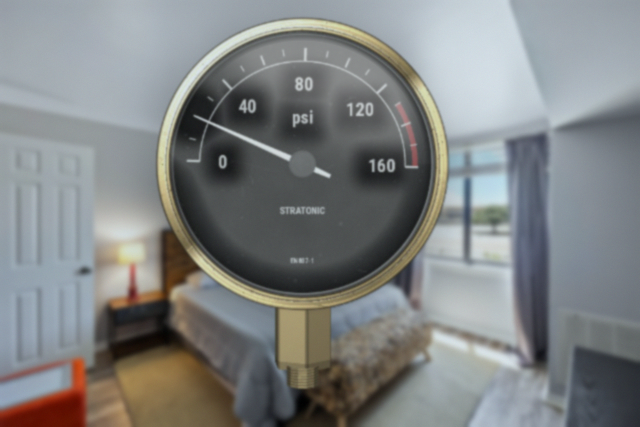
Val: 20 psi
